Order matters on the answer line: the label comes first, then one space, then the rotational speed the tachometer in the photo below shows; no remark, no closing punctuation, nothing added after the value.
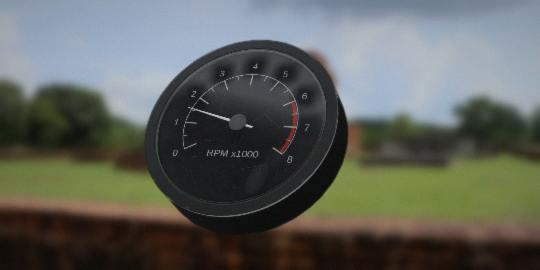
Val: 1500 rpm
